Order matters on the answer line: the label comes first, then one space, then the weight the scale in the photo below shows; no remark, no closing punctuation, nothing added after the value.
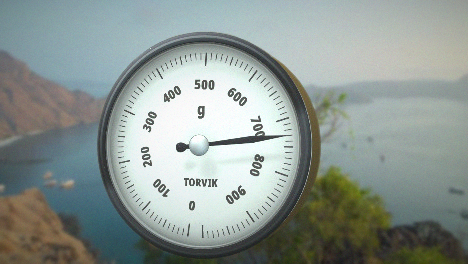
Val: 730 g
